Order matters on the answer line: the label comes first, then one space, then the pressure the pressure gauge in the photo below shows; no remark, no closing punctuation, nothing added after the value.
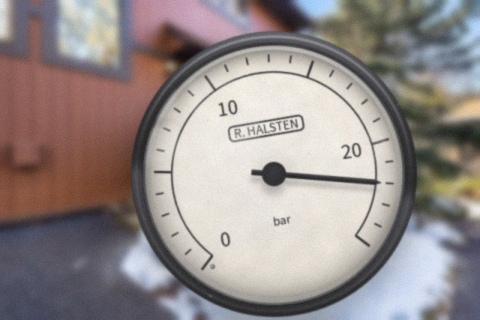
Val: 22 bar
